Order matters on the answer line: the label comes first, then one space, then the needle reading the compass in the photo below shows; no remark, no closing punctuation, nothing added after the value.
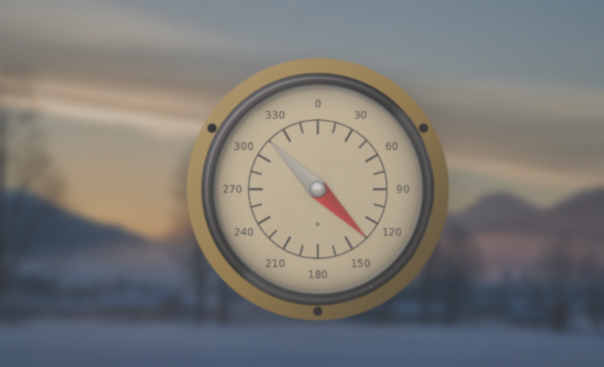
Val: 135 °
